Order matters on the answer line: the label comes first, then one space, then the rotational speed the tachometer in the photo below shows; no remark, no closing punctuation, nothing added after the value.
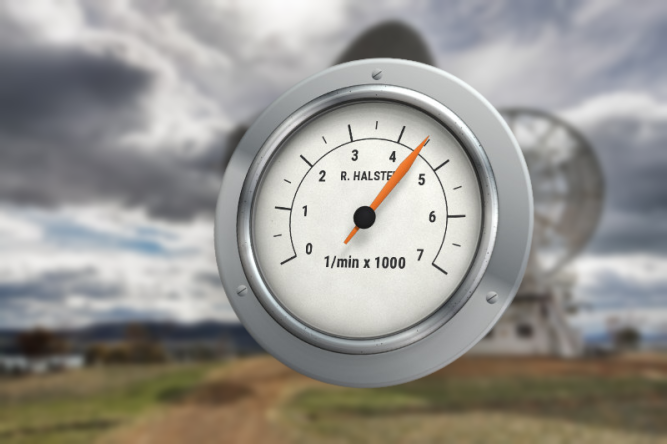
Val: 4500 rpm
